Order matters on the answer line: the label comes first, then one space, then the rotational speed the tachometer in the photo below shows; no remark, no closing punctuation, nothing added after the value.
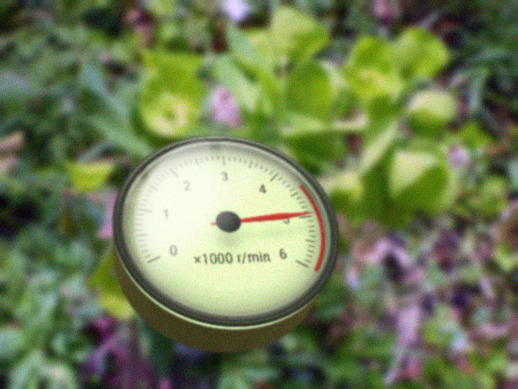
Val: 5000 rpm
